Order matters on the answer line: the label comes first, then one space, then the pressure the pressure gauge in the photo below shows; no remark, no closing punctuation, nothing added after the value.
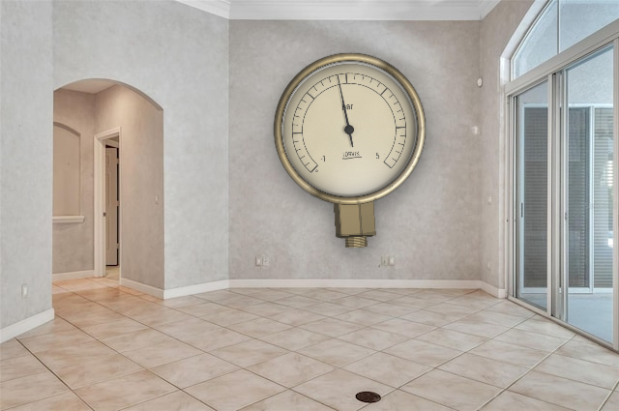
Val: 1.8 bar
